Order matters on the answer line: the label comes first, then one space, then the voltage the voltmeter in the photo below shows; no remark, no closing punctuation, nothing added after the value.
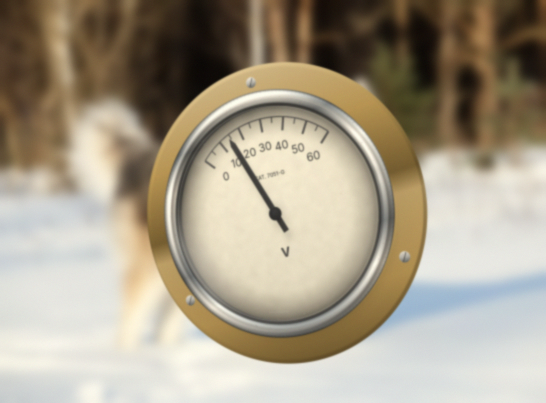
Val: 15 V
